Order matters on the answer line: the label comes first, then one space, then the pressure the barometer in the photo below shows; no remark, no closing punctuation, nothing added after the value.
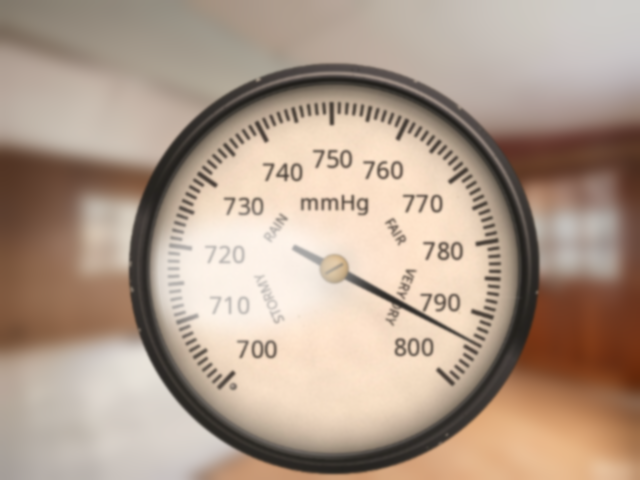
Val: 794 mmHg
